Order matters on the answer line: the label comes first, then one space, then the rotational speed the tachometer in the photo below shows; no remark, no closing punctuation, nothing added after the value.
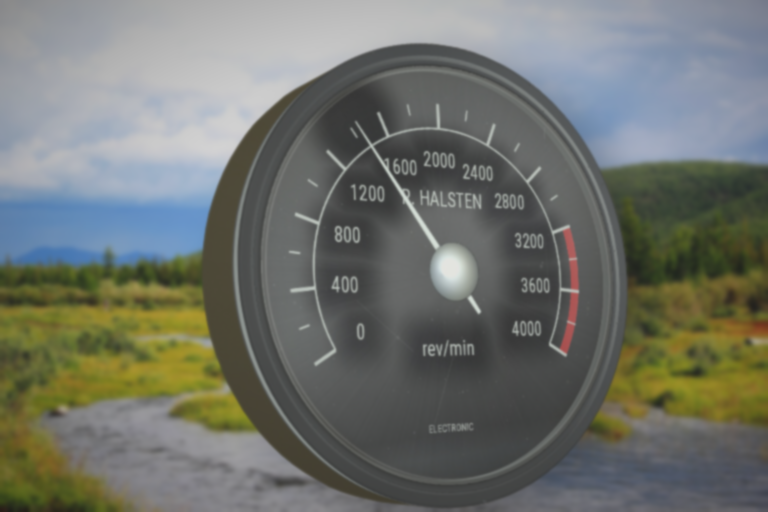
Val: 1400 rpm
